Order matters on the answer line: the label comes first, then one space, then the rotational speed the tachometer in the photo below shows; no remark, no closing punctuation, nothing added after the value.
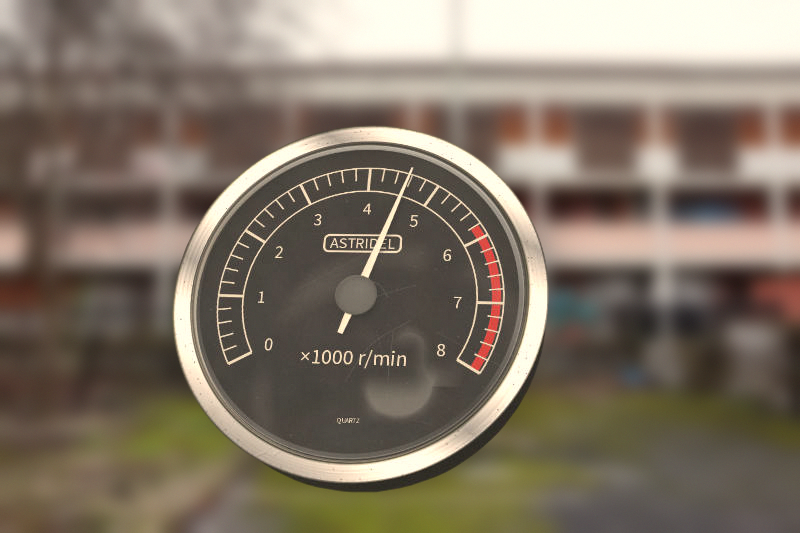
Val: 4600 rpm
